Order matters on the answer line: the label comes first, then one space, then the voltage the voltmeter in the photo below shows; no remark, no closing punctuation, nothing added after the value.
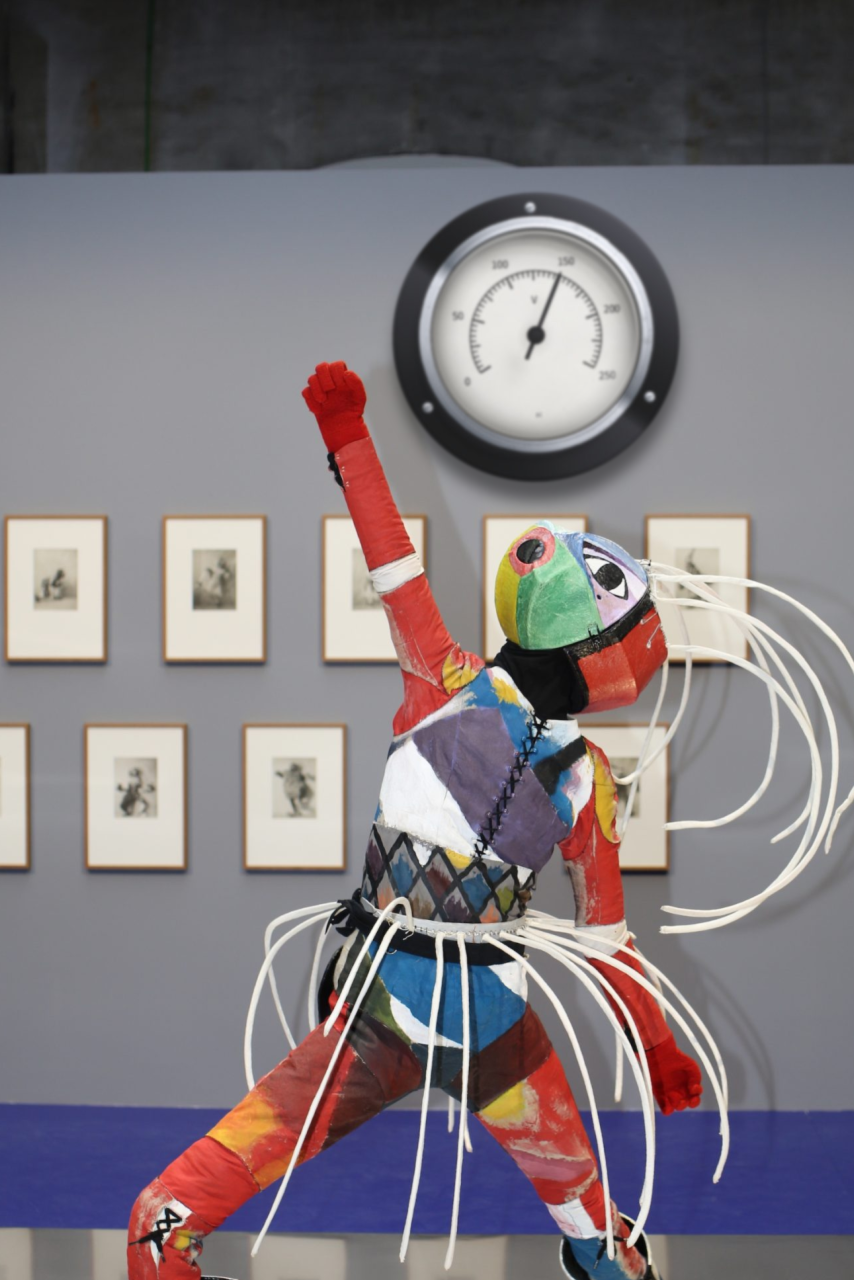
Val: 150 V
